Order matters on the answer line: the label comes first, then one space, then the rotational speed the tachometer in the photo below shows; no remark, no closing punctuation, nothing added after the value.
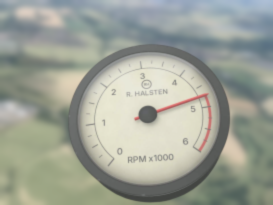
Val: 4750 rpm
